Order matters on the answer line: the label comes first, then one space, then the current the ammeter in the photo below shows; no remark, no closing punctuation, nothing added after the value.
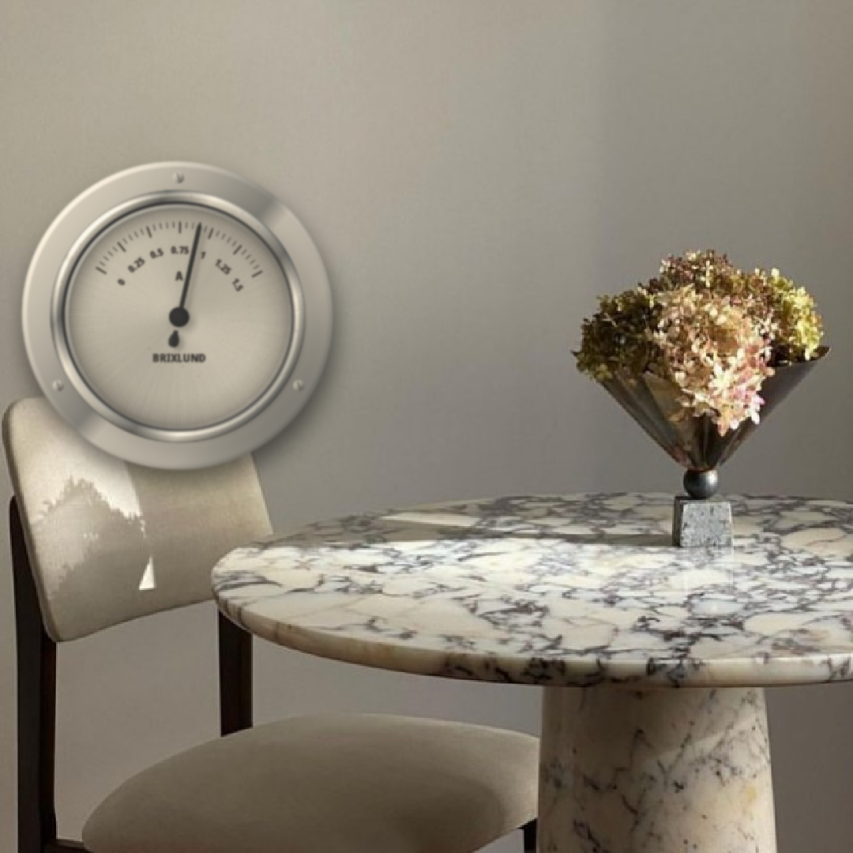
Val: 0.9 A
